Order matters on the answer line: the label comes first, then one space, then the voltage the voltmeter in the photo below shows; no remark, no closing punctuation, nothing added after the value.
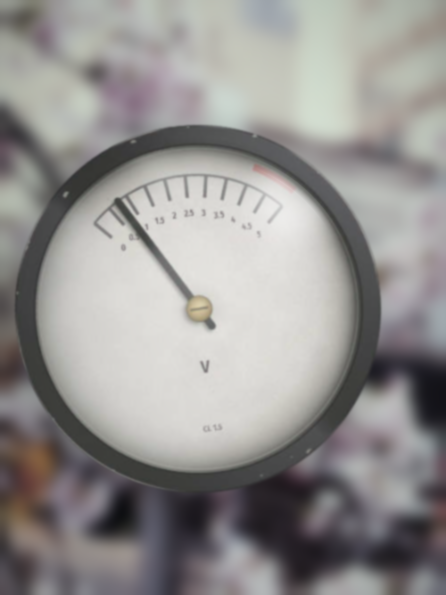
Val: 0.75 V
